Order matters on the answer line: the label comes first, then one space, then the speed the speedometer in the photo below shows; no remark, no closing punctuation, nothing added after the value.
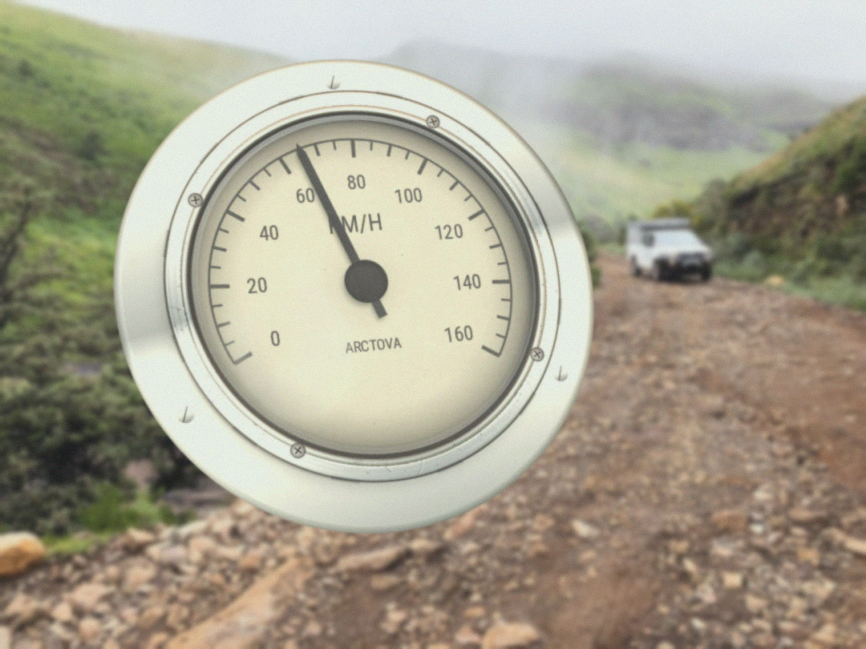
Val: 65 km/h
